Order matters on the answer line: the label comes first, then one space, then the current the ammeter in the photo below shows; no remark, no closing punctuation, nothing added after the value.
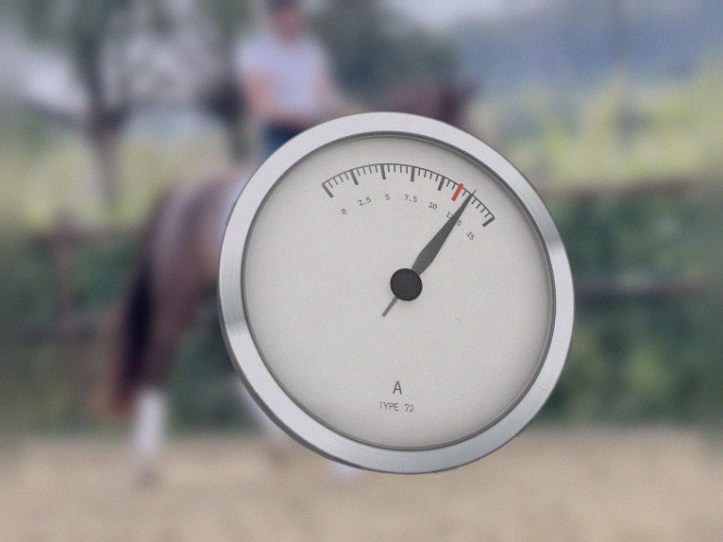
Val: 12.5 A
